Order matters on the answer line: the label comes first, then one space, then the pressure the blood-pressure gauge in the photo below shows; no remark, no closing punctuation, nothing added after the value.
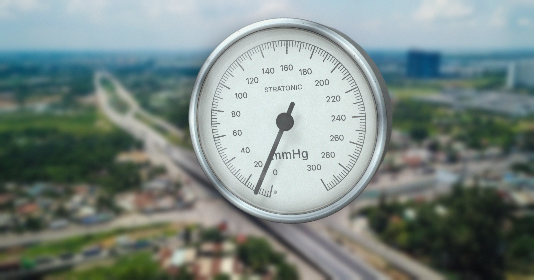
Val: 10 mmHg
